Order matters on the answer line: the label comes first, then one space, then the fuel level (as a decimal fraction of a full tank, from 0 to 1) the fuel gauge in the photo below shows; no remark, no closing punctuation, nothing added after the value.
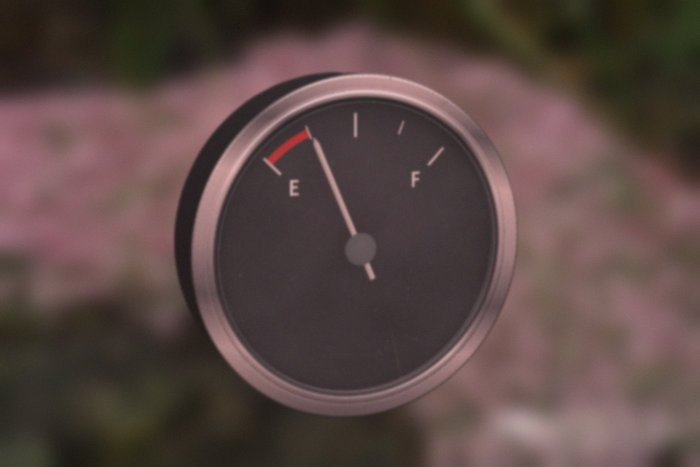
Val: 0.25
